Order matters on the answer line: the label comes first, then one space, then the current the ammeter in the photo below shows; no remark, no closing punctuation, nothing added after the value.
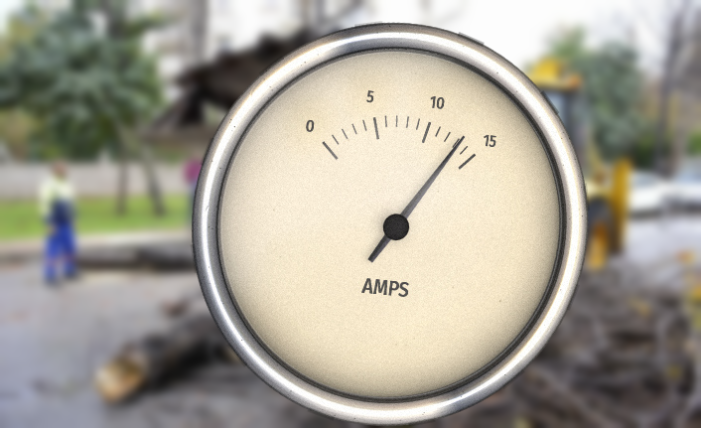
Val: 13 A
